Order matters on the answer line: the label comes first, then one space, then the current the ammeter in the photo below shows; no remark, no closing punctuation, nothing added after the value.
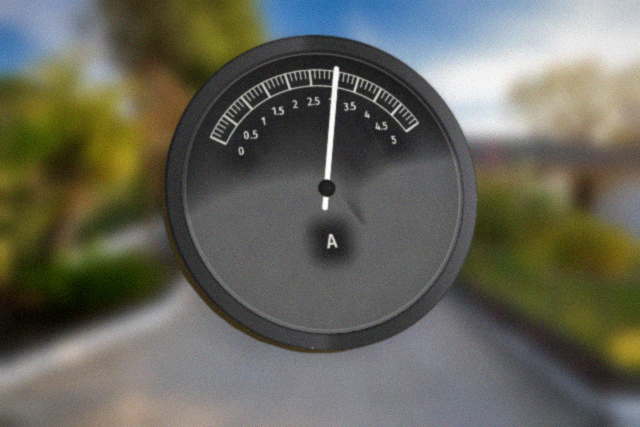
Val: 3 A
